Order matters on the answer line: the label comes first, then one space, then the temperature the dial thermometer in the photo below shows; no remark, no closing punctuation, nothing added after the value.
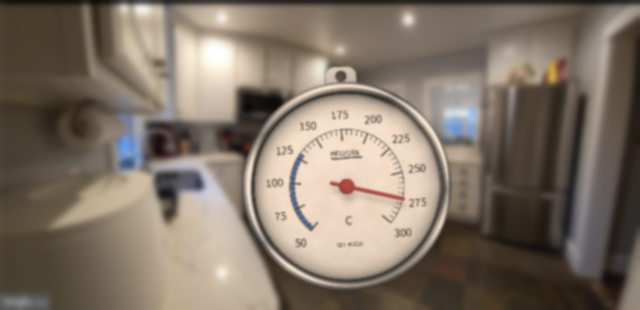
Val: 275 °C
